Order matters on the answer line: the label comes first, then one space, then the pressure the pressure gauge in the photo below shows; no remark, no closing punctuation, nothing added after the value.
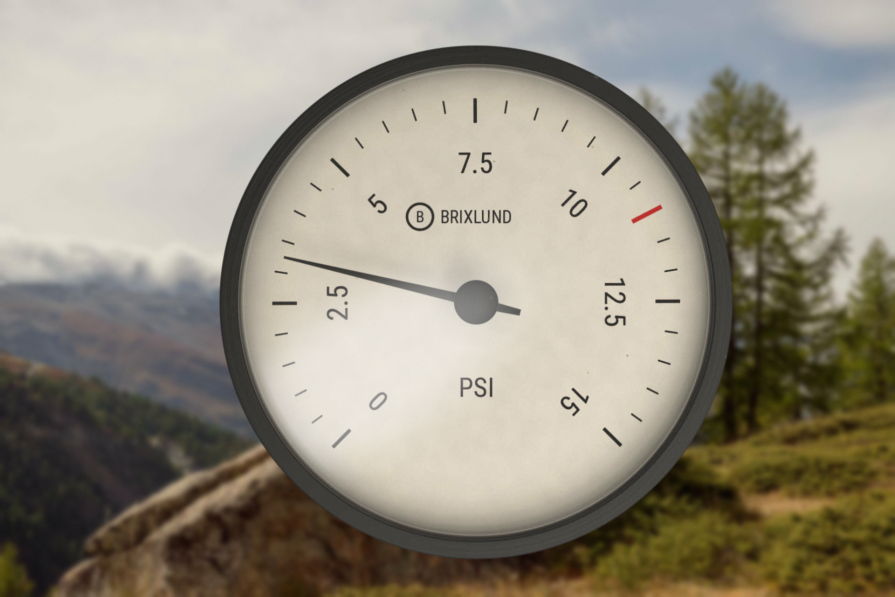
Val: 3.25 psi
